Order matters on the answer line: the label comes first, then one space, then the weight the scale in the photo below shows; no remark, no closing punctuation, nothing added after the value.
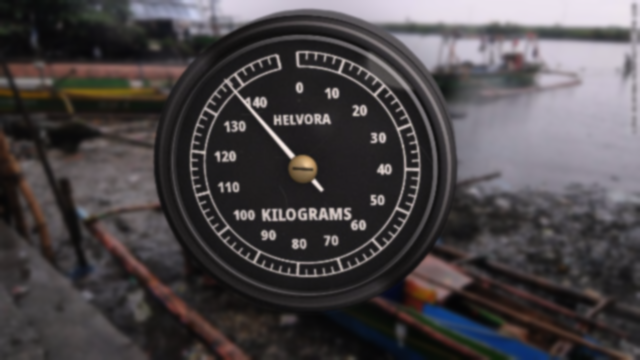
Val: 138 kg
